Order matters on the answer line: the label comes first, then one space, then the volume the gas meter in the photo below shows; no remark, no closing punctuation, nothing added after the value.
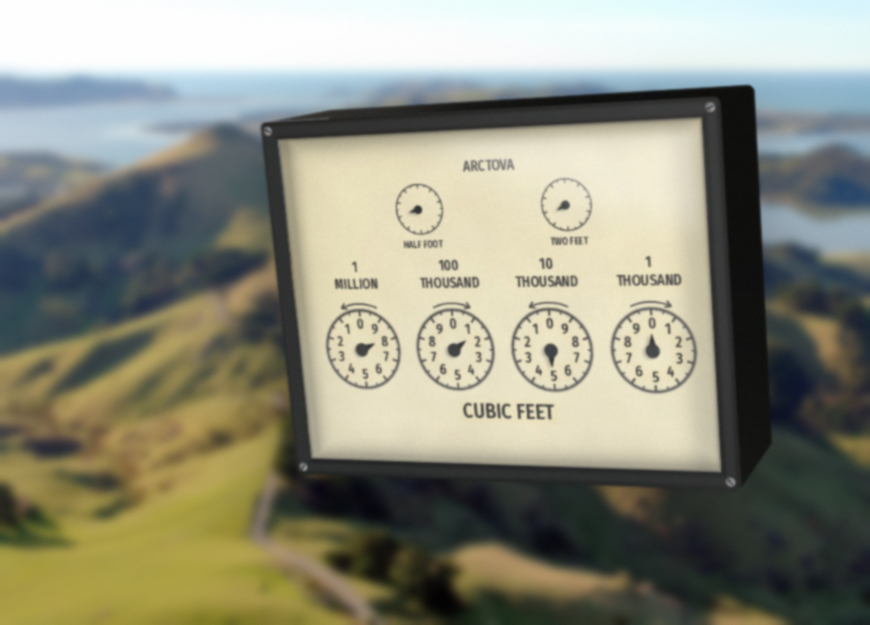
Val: 815000 ft³
